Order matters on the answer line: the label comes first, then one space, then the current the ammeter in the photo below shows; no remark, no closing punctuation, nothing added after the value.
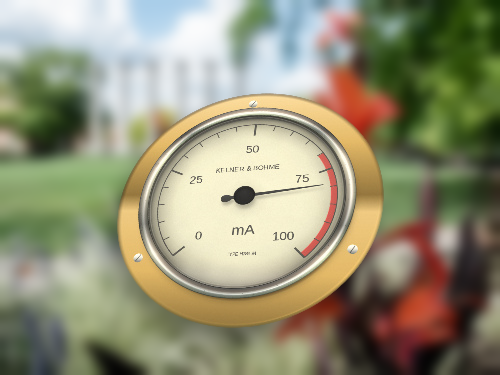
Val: 80 mA
